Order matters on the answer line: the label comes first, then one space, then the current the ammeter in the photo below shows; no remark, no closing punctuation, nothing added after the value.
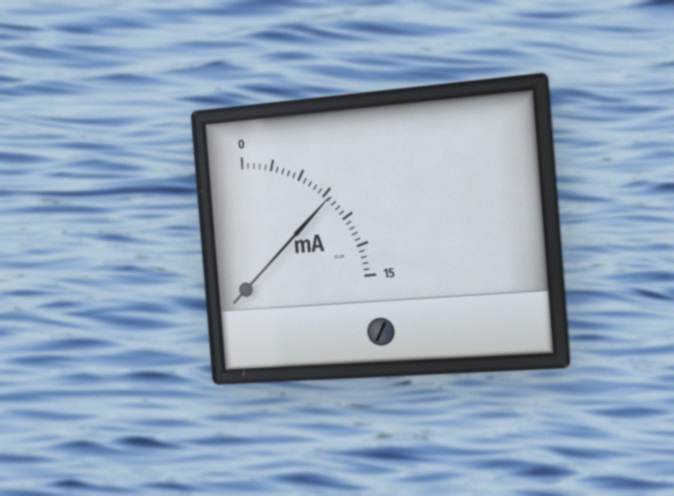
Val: 8 mA
